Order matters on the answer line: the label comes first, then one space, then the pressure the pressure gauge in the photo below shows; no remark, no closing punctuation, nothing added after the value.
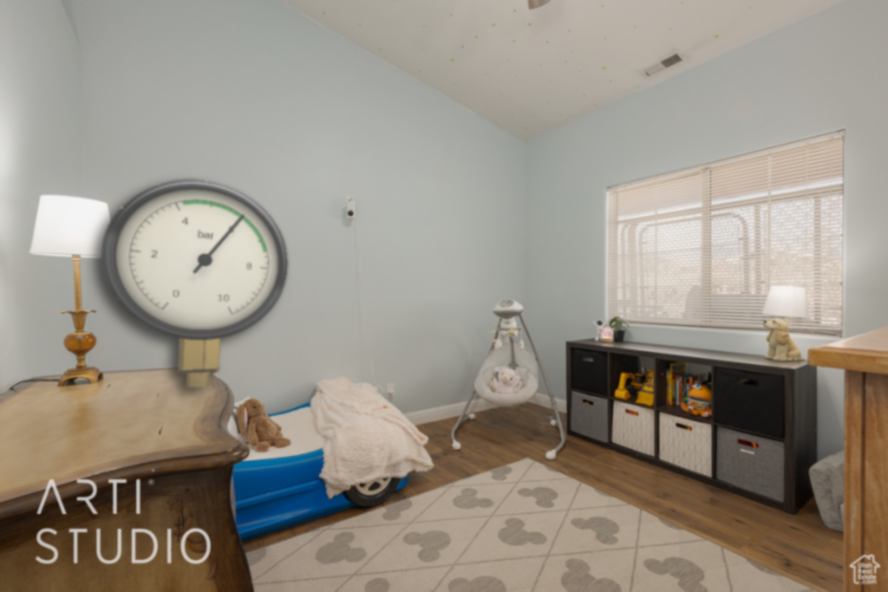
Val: 6 bar
